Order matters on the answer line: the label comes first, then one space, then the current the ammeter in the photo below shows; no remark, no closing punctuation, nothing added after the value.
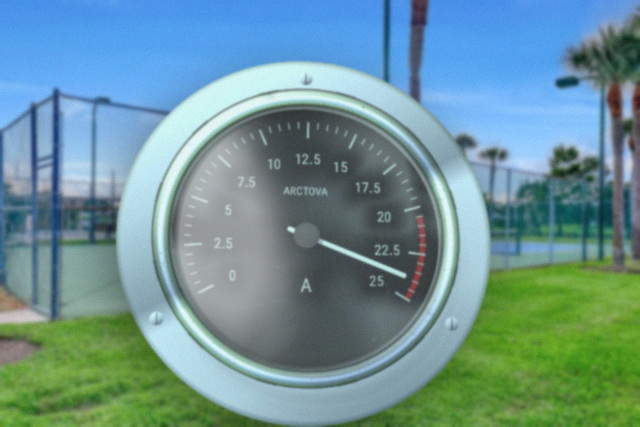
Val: 24 A
